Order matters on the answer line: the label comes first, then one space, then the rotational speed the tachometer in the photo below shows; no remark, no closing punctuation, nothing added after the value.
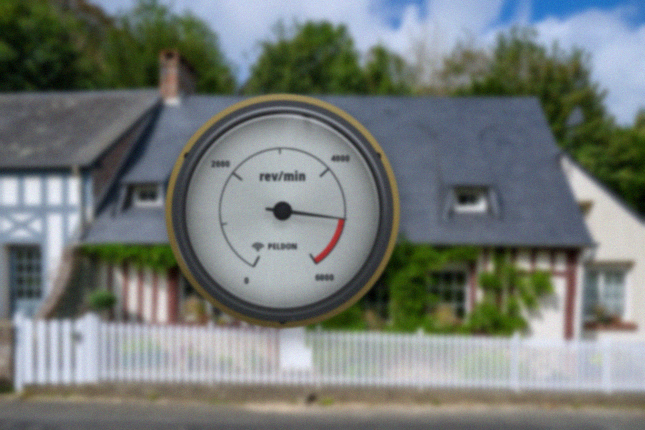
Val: 5000 rpm
